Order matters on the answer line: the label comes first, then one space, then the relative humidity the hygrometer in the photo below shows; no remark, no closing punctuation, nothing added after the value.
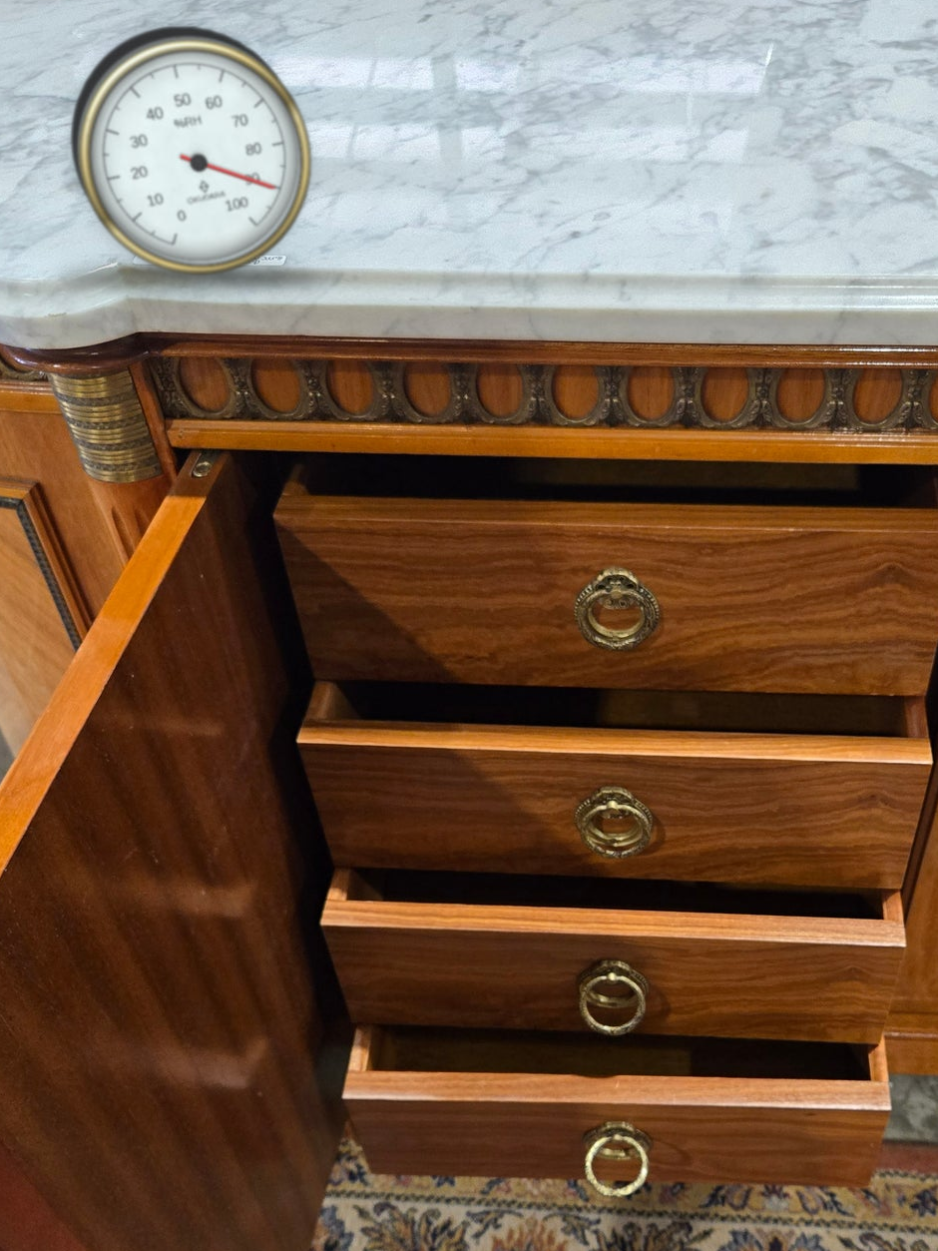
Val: 90 %
